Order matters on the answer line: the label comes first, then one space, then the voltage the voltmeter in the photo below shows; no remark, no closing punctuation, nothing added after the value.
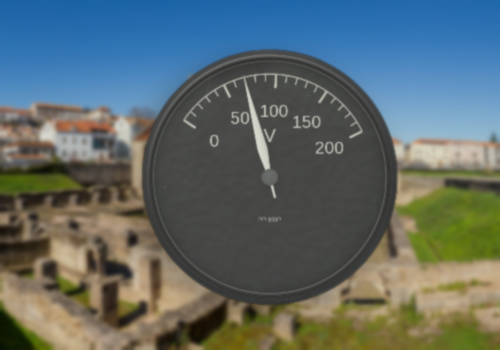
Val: 70 V
